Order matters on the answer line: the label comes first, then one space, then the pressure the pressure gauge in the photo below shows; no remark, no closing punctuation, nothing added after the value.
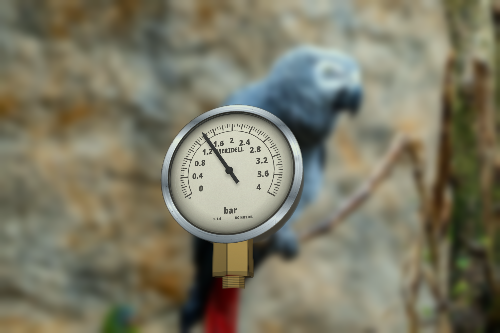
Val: 1.4 bar
